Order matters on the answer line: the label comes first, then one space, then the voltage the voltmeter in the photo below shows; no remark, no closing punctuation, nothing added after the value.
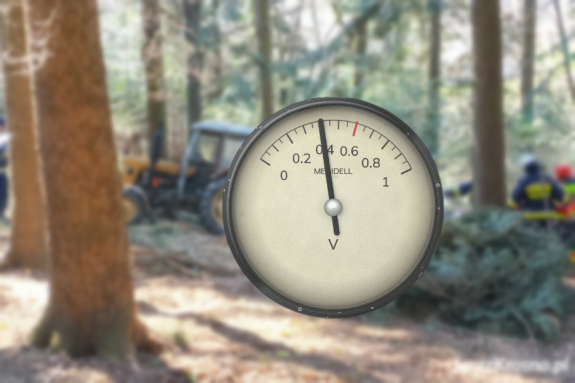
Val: 0.4 V
